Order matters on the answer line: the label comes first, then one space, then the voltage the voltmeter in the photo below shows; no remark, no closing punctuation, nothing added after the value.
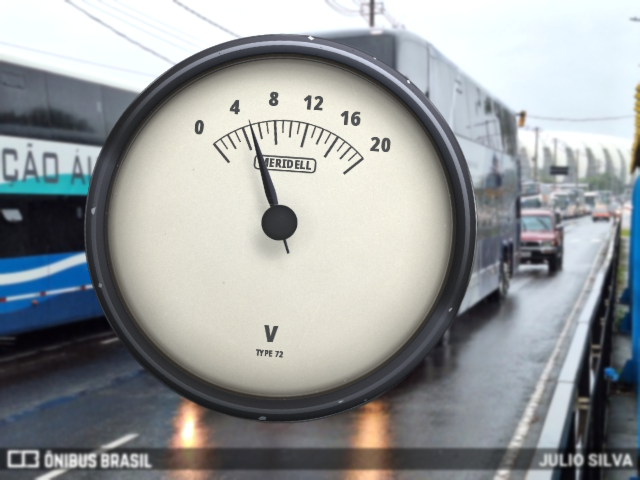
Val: 5 V
